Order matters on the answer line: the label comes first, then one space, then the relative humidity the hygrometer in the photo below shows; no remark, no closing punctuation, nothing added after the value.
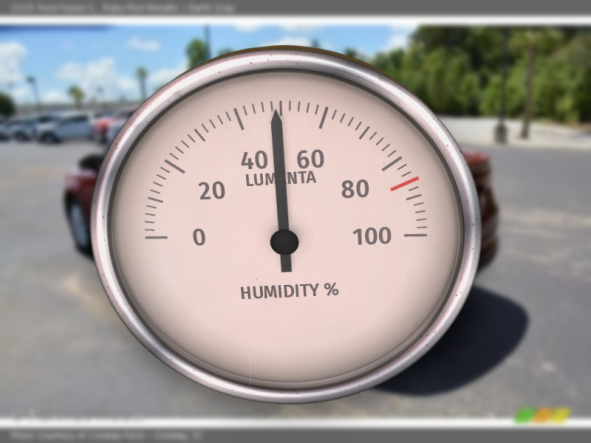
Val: 49 %
